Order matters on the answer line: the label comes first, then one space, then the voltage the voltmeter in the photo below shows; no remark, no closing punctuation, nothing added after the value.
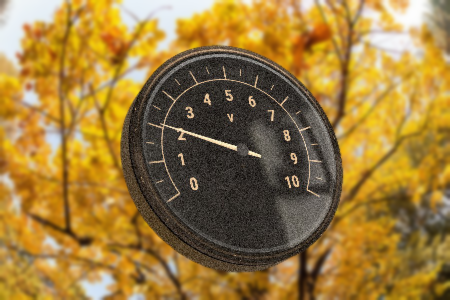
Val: 2 V
